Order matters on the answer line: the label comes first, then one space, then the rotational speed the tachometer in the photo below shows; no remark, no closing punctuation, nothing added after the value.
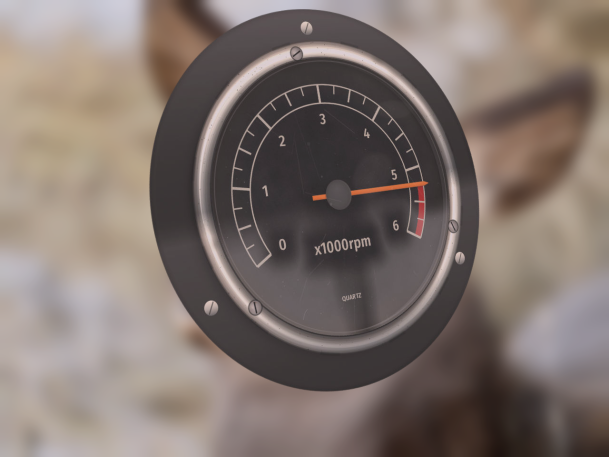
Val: 5250 rpm
